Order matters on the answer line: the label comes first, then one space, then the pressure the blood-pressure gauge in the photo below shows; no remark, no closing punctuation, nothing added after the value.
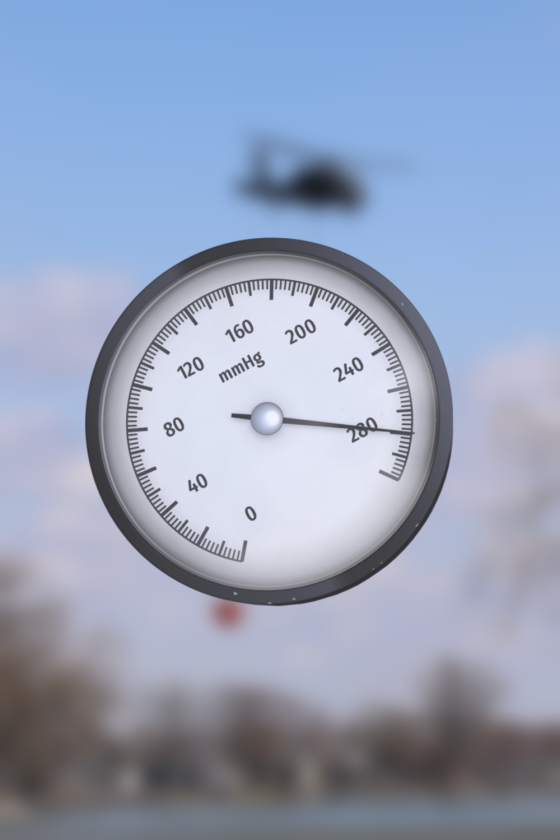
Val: 280 mmHg
